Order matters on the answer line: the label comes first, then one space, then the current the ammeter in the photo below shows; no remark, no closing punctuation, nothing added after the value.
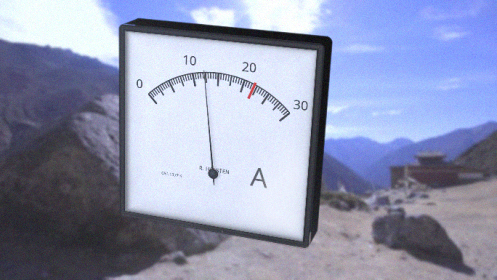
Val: 12.5 A
